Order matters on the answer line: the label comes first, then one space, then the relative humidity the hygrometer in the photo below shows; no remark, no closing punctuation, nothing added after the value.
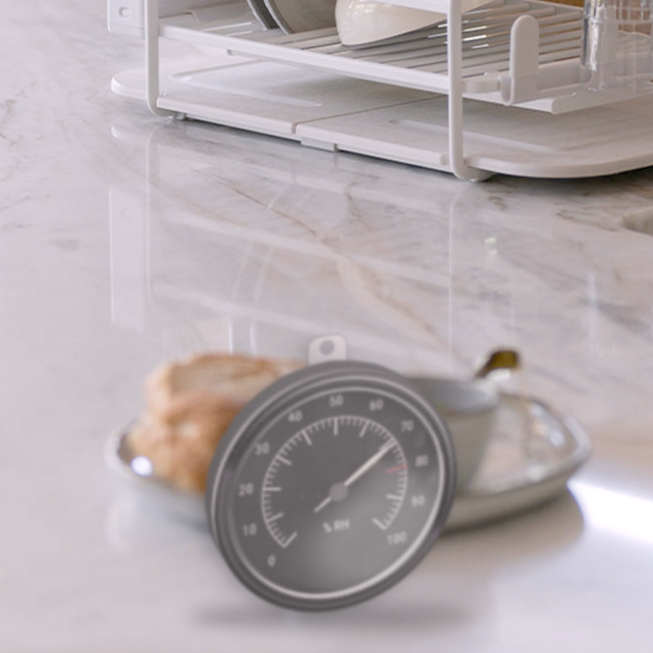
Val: 70 %
